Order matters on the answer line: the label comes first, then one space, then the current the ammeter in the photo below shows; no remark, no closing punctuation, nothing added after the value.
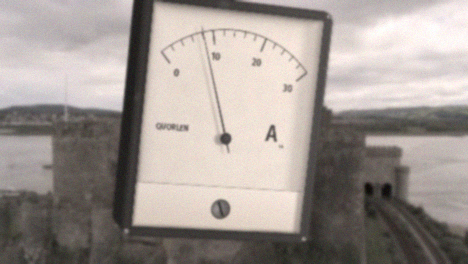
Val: 8 A
